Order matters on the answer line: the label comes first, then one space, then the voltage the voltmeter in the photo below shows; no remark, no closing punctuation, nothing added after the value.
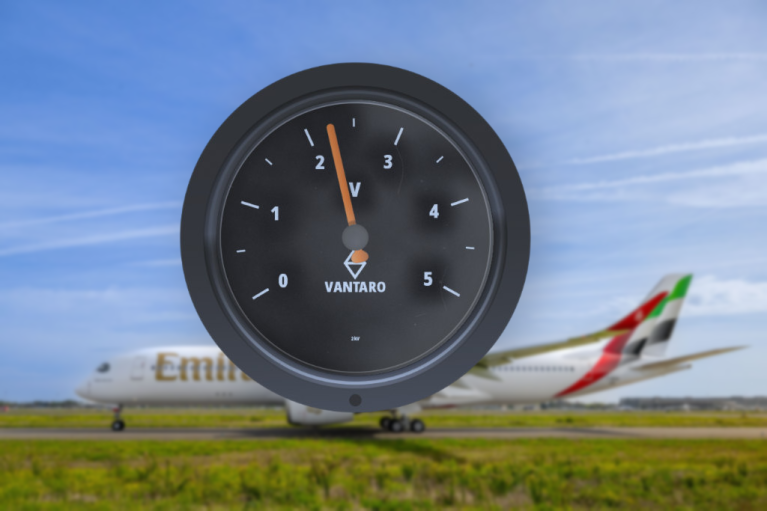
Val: 2.25 V
